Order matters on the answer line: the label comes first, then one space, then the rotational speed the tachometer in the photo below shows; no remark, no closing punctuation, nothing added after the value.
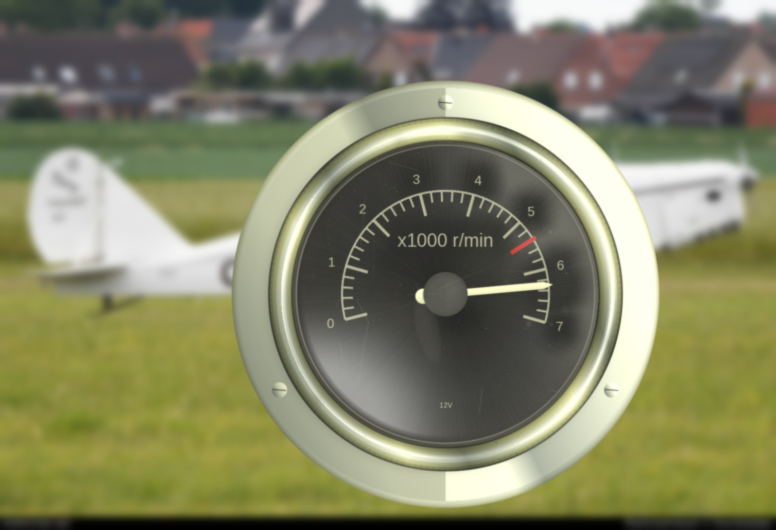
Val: 6300 rpm
